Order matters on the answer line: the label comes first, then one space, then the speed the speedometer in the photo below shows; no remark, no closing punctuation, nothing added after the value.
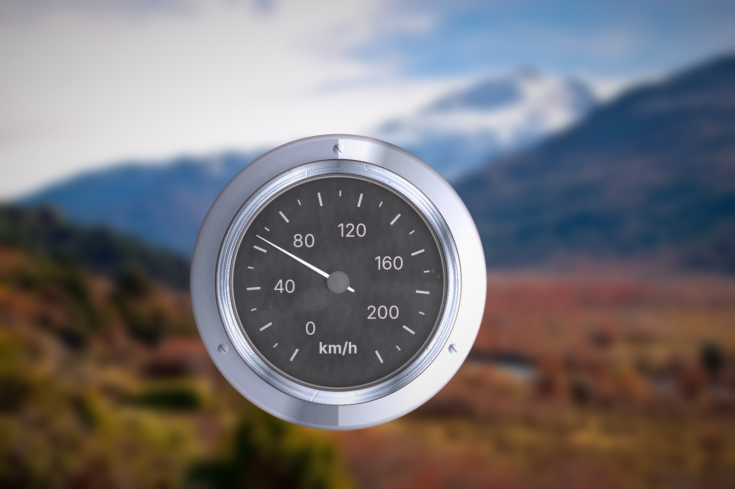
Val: 65 km/h
